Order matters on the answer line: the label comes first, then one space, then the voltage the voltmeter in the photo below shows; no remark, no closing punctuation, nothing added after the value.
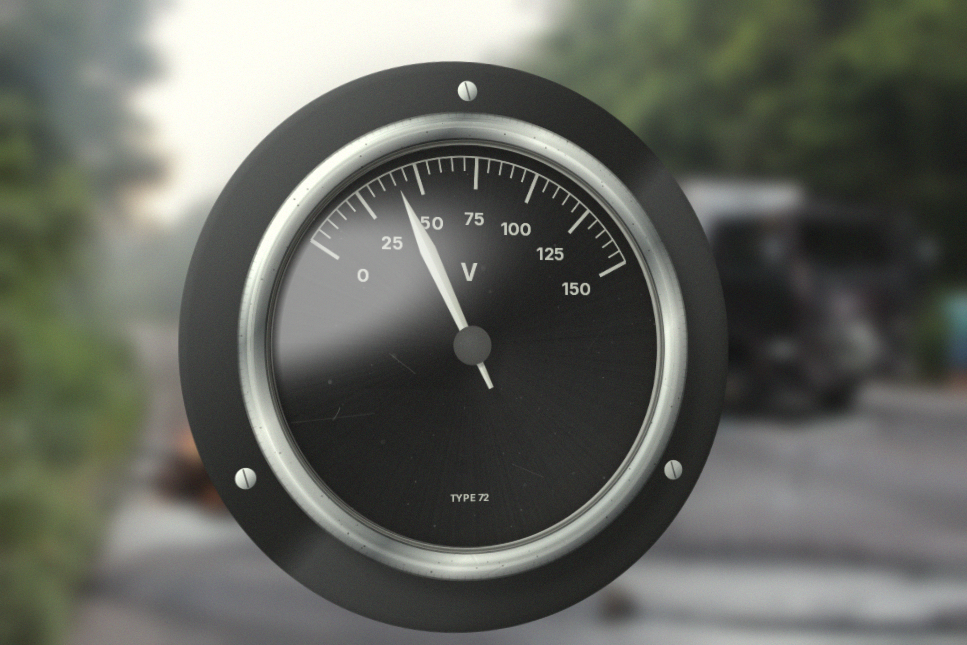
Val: 40 V
